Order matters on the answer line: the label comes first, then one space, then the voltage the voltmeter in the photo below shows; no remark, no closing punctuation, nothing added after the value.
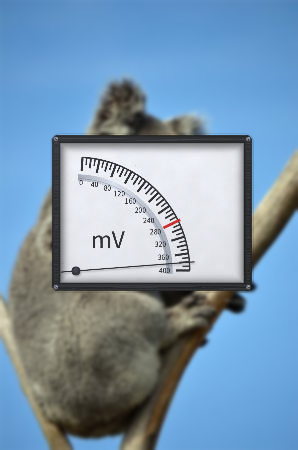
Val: 380 mV
